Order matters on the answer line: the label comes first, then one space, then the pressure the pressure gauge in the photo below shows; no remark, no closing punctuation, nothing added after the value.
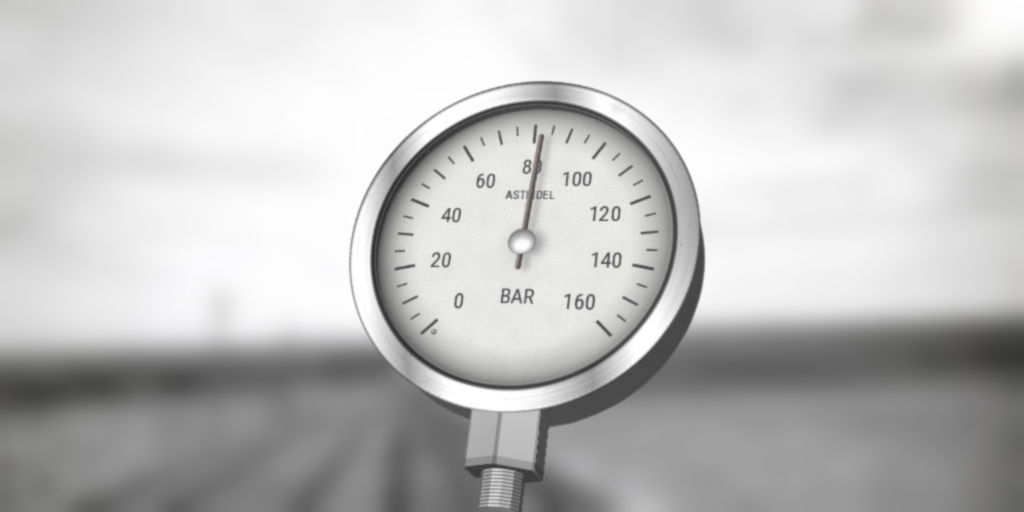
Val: 82.5 bar
